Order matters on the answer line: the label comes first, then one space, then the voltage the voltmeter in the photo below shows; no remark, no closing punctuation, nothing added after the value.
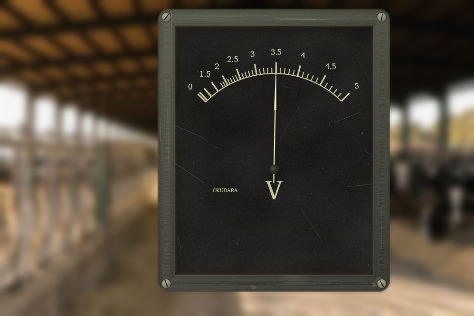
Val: 3.5 V
